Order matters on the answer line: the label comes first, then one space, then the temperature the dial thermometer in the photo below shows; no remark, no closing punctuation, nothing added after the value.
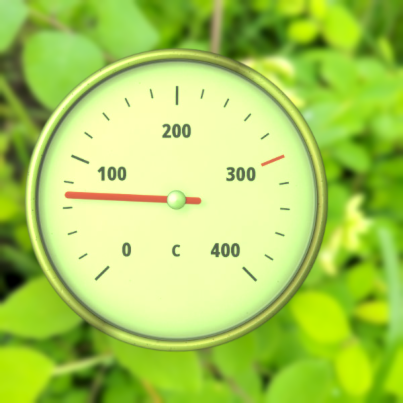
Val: 70 °C
